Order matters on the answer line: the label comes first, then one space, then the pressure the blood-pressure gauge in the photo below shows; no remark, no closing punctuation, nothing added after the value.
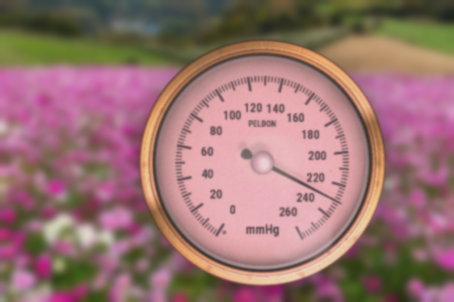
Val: 230 mmHg
